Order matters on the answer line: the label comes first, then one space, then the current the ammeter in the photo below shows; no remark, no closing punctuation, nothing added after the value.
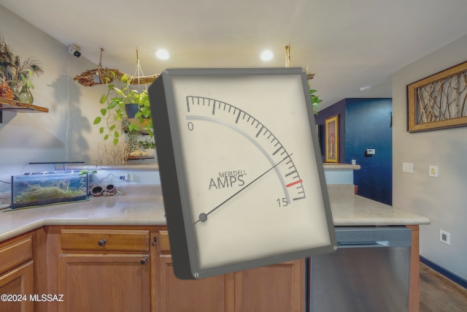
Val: 11 A
